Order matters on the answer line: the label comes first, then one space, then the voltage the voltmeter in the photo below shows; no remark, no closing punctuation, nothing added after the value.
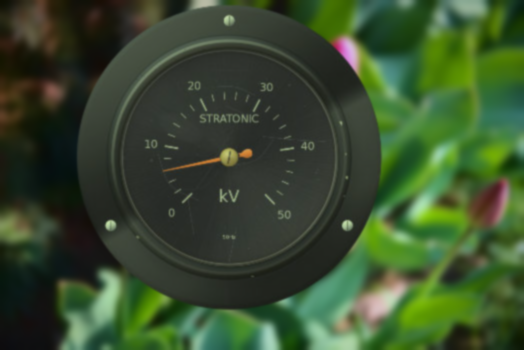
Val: 6 kV
